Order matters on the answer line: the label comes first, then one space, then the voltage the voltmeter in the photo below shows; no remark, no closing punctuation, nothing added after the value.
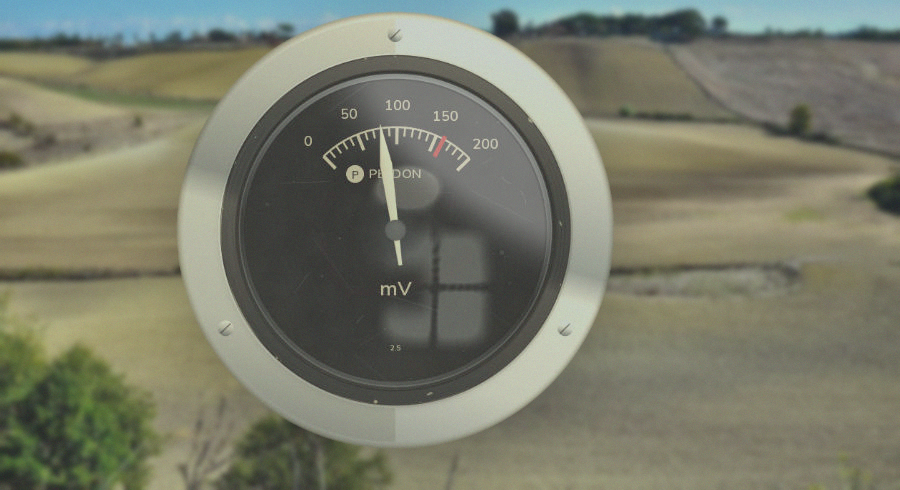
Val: 80 mV
